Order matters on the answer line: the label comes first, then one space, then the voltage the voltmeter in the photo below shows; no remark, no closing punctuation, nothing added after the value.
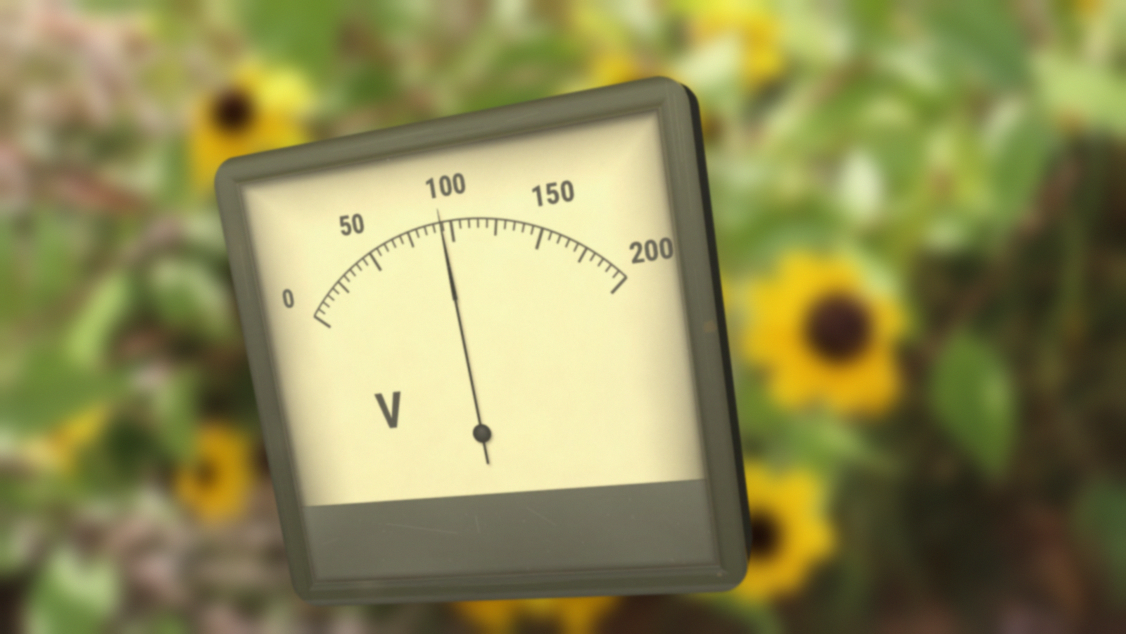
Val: 95 V
